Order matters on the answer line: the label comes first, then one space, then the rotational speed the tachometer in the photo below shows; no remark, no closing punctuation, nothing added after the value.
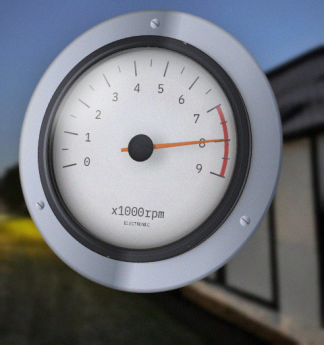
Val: 8000 rpm
